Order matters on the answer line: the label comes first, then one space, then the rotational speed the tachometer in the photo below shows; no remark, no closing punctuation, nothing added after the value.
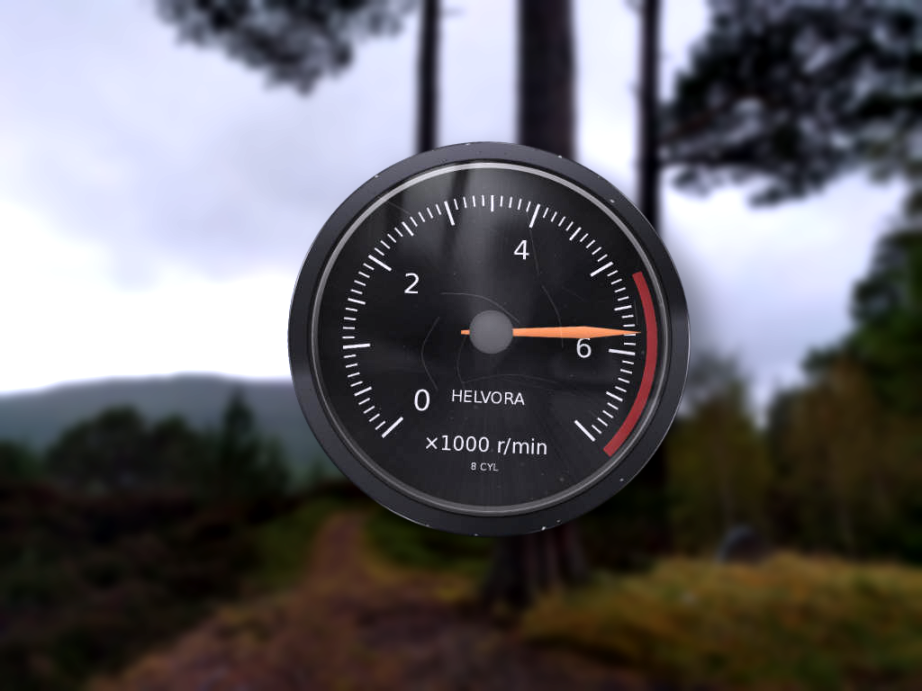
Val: 5800 rpm
